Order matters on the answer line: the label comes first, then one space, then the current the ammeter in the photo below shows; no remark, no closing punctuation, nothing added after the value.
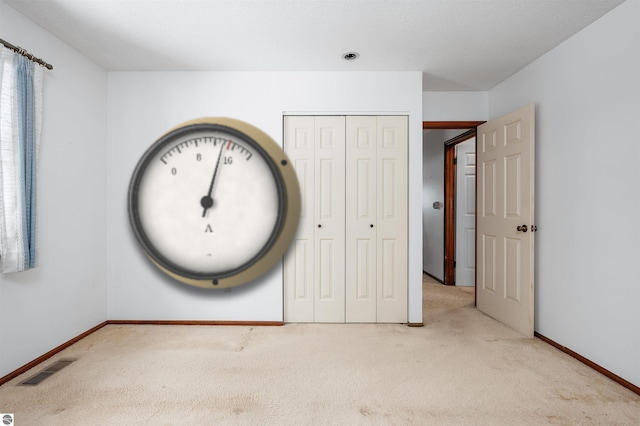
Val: 14 A
